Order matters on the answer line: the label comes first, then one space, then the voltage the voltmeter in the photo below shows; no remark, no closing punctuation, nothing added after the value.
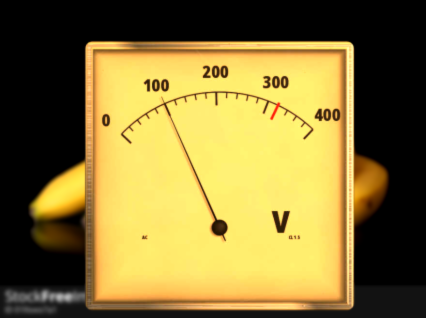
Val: 100 V
